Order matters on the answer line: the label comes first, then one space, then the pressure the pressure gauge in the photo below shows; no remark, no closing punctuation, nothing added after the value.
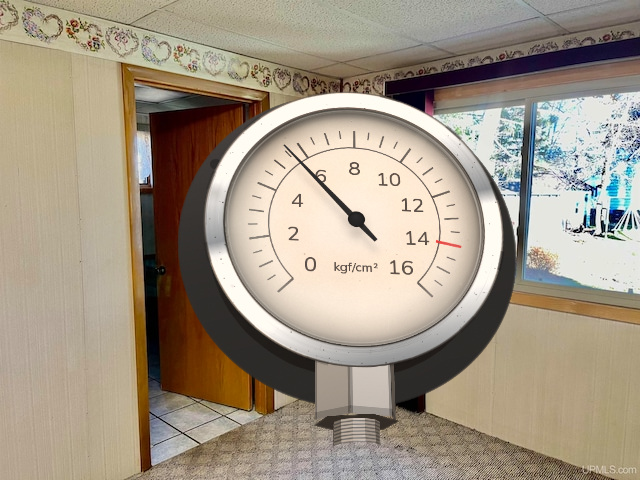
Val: 5.5 kg/cm²
